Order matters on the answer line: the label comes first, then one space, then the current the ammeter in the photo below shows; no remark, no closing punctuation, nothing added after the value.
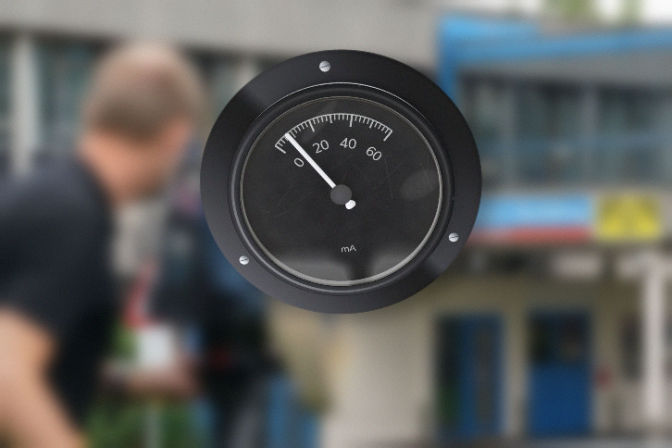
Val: 8 mA
